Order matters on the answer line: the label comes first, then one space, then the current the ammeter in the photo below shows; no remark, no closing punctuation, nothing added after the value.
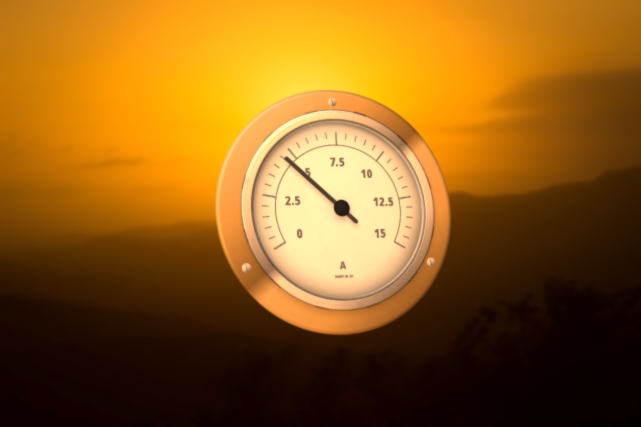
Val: 4.5 A
